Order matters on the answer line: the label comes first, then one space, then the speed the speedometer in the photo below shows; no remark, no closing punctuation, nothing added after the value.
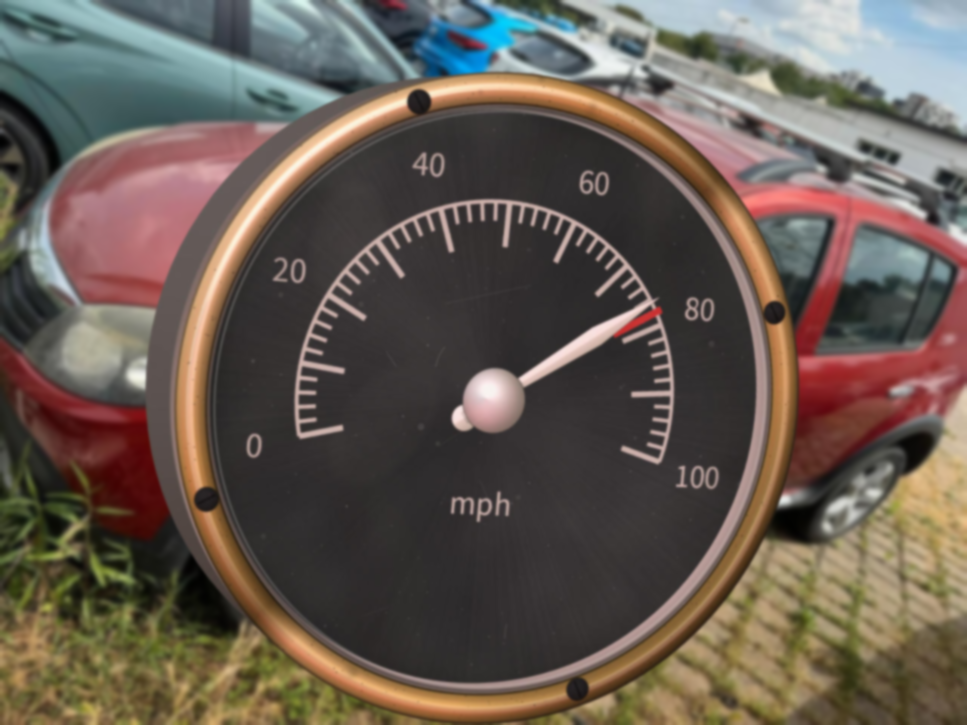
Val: 76 mph
